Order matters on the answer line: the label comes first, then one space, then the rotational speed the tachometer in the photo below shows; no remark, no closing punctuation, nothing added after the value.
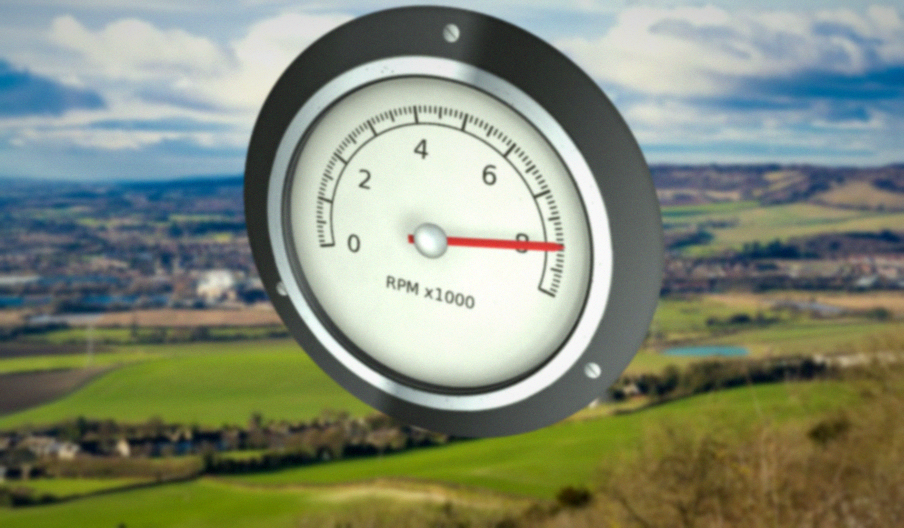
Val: 8000 rpm
